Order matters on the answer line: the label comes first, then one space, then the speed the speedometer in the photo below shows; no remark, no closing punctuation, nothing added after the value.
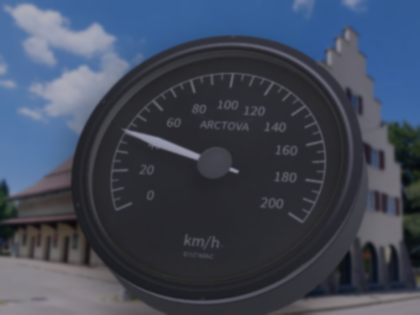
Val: 40 km/h
